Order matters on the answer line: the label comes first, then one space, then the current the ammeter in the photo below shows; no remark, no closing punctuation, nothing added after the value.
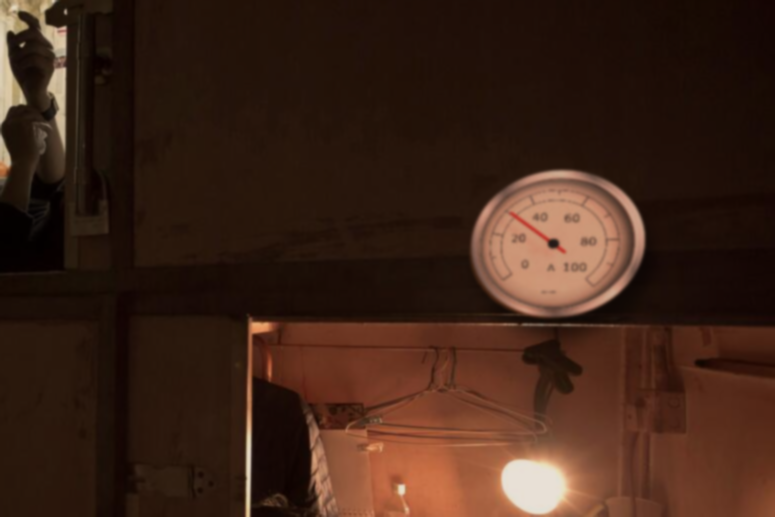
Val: 30 A
